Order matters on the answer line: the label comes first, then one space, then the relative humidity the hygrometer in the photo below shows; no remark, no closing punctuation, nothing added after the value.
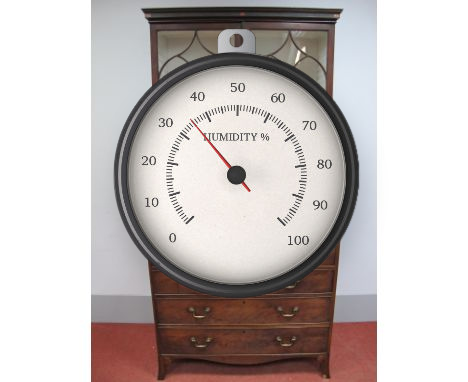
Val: 35 %
